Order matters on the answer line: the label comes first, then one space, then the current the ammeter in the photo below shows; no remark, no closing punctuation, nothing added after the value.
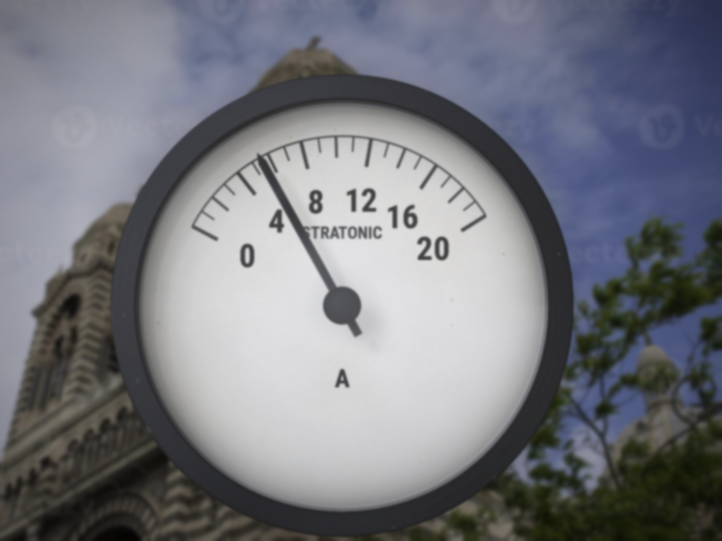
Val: 5.5 A
